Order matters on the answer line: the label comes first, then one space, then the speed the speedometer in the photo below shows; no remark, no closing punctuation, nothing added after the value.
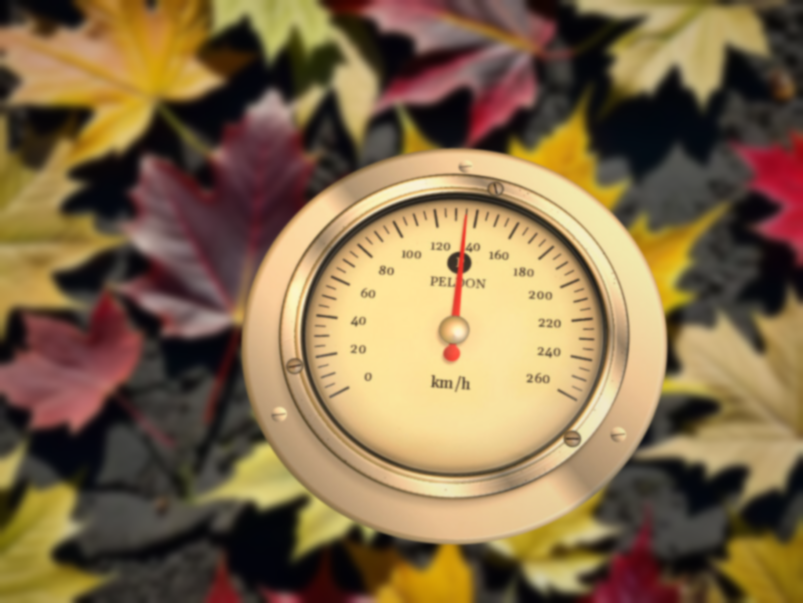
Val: 135 km/h
